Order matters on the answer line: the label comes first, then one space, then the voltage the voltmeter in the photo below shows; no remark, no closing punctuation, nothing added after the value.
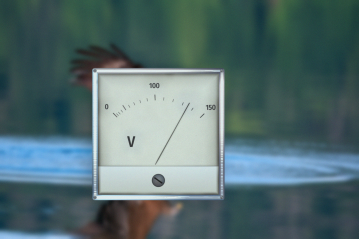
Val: 135 V
